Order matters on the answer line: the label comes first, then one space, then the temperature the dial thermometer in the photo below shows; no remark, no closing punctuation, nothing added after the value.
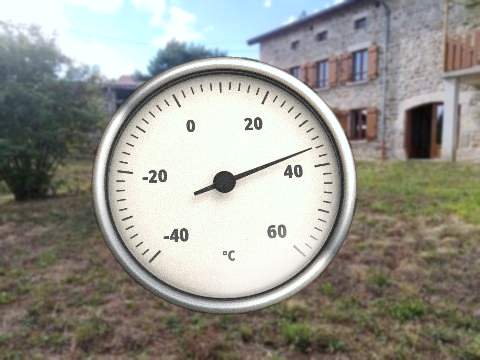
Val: 36 °C
